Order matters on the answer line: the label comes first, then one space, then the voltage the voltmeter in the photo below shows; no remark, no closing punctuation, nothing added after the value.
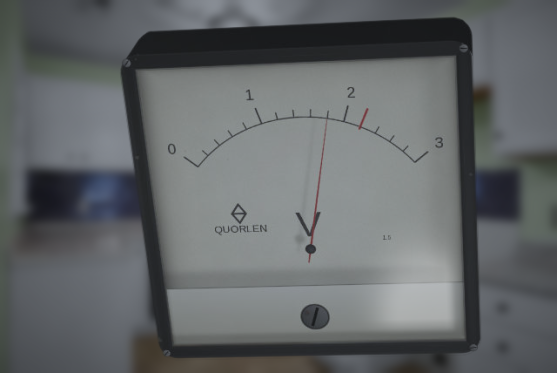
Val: 1.8 V
